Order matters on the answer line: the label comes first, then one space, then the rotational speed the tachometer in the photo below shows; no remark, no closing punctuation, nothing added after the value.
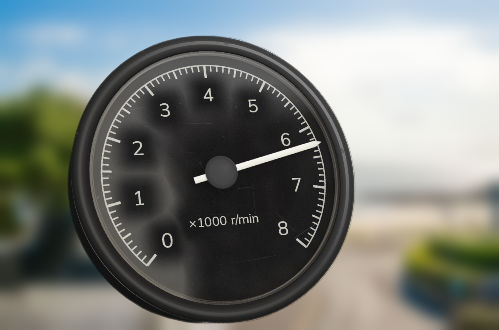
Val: 6300 rpm
